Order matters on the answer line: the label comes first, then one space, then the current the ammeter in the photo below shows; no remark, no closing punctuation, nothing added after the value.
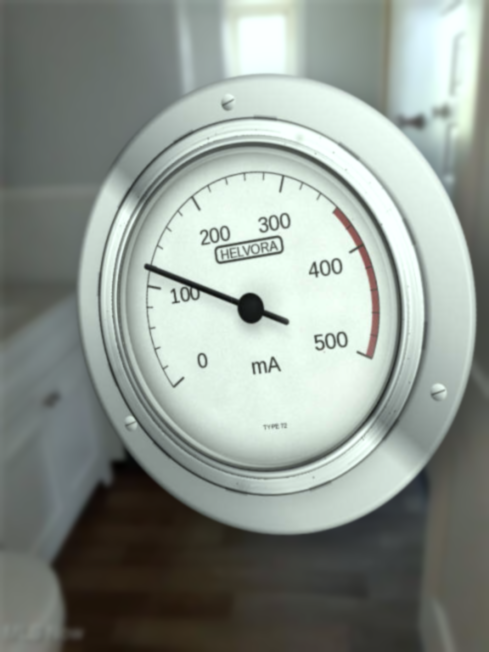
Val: 120 mA
